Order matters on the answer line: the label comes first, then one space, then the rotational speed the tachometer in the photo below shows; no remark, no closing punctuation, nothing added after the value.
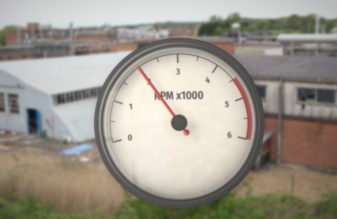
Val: 2000 rpm
